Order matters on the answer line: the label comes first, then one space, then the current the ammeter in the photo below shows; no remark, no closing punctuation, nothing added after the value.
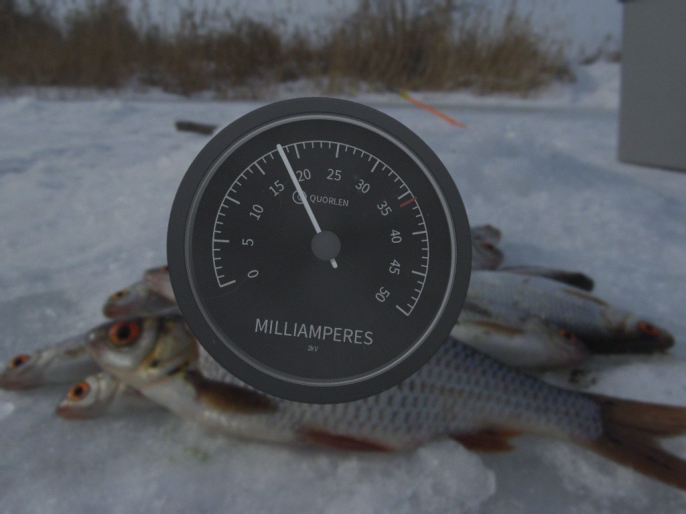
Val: 18 mA
